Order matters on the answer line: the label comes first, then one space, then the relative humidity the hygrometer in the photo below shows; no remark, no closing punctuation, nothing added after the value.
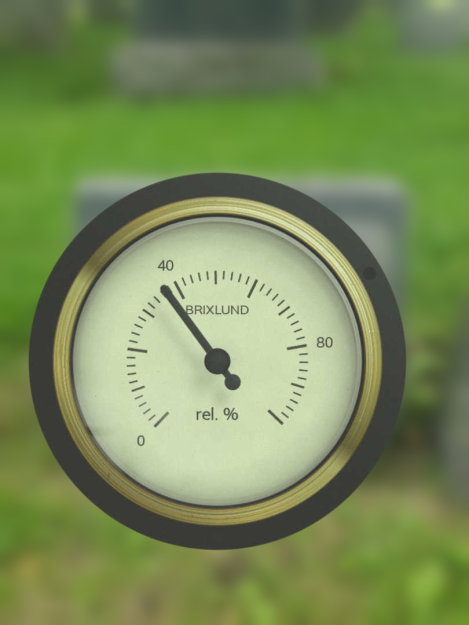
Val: 37 %
